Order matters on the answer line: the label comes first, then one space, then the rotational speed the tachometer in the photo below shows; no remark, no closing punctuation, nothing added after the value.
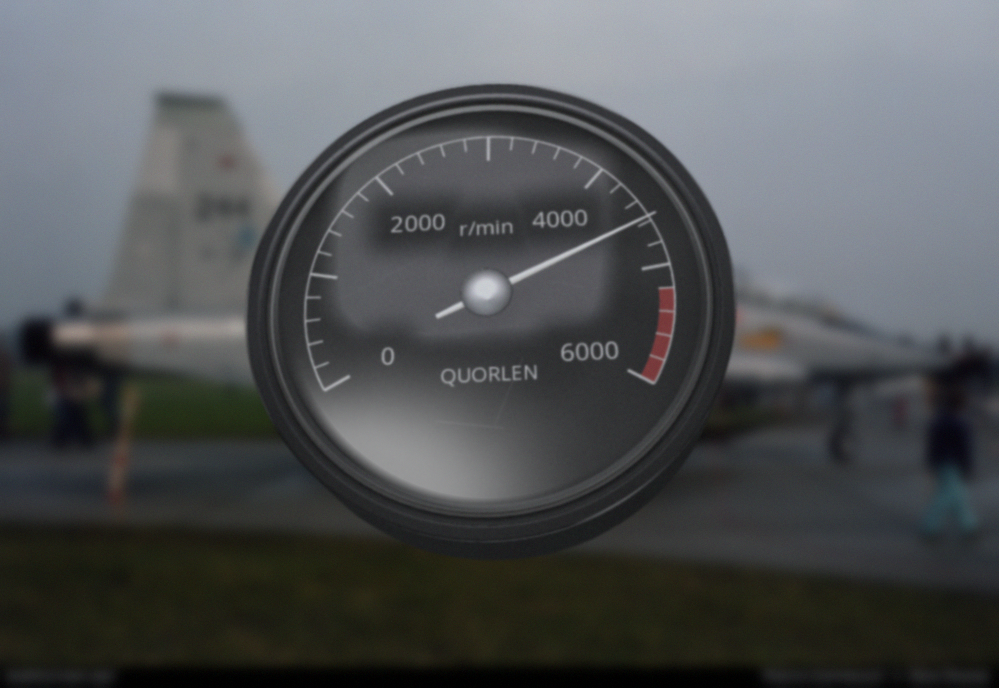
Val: 4600 rpm
